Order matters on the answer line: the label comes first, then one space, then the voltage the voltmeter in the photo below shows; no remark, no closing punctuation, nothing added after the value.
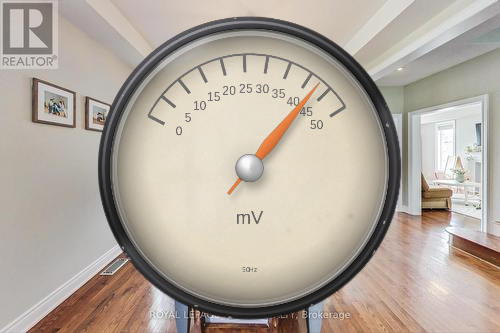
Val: 42.5 mV
